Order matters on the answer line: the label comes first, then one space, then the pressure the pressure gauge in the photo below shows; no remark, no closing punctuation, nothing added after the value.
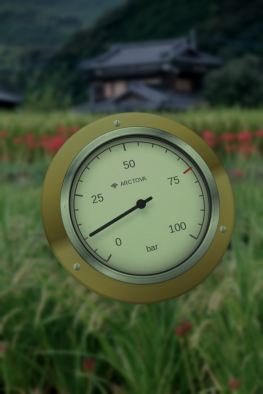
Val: 10 bar
